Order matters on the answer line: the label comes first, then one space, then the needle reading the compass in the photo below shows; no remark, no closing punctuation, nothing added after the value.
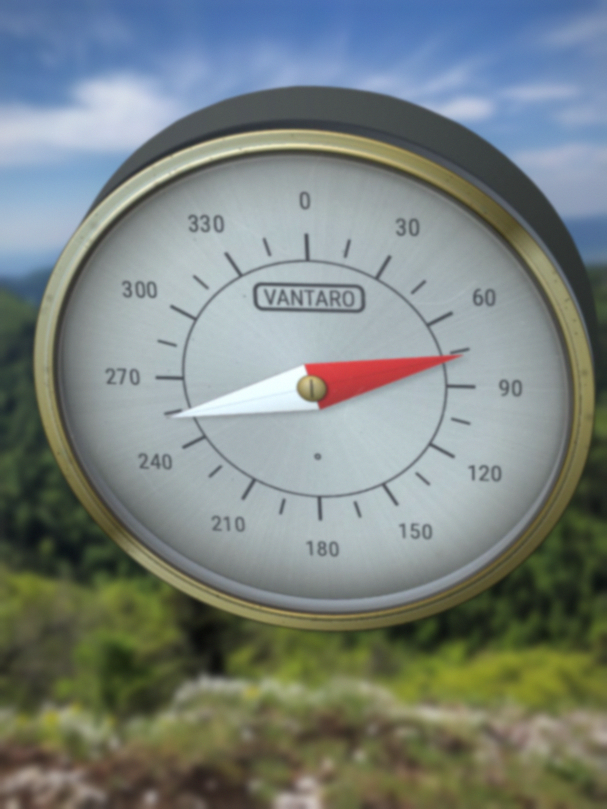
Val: 75 °
